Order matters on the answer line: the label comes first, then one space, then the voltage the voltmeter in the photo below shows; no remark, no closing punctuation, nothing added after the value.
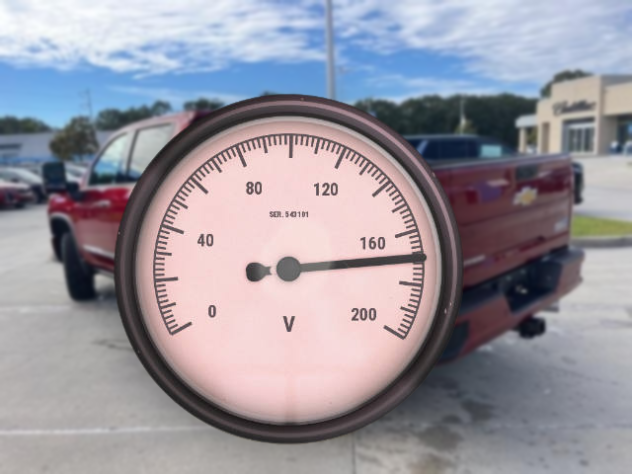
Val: 170 V
